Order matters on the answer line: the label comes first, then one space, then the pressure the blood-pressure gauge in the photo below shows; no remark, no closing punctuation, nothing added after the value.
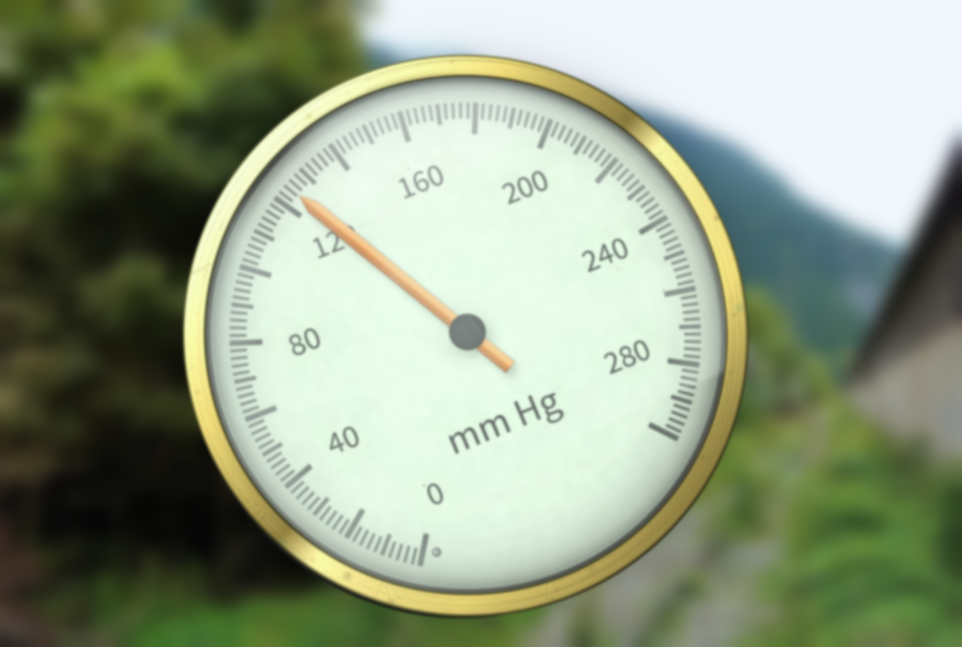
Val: 124 mmHg
